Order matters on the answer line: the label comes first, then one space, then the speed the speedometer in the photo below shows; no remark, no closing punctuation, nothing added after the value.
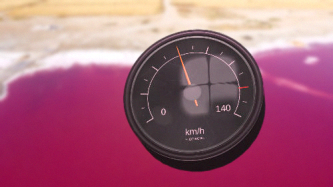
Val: 60 km/h
